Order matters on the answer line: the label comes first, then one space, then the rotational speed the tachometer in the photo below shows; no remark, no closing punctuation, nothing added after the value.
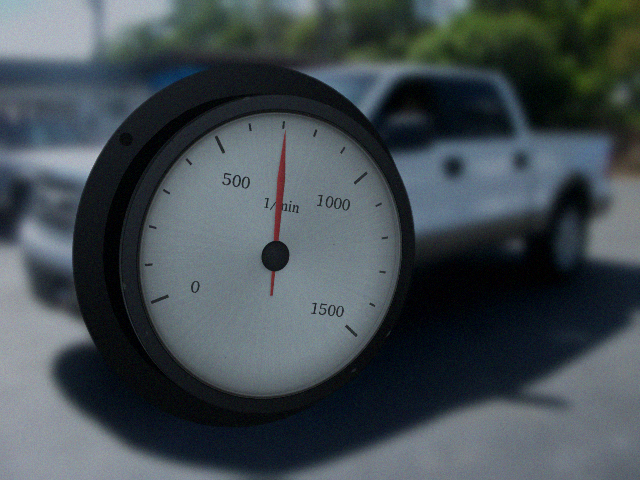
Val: 700 rpm
